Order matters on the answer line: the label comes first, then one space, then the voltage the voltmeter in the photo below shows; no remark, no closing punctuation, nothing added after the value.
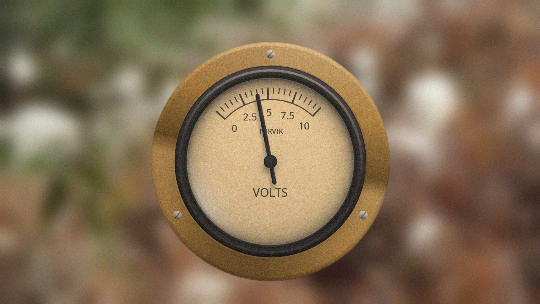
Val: 4 V
